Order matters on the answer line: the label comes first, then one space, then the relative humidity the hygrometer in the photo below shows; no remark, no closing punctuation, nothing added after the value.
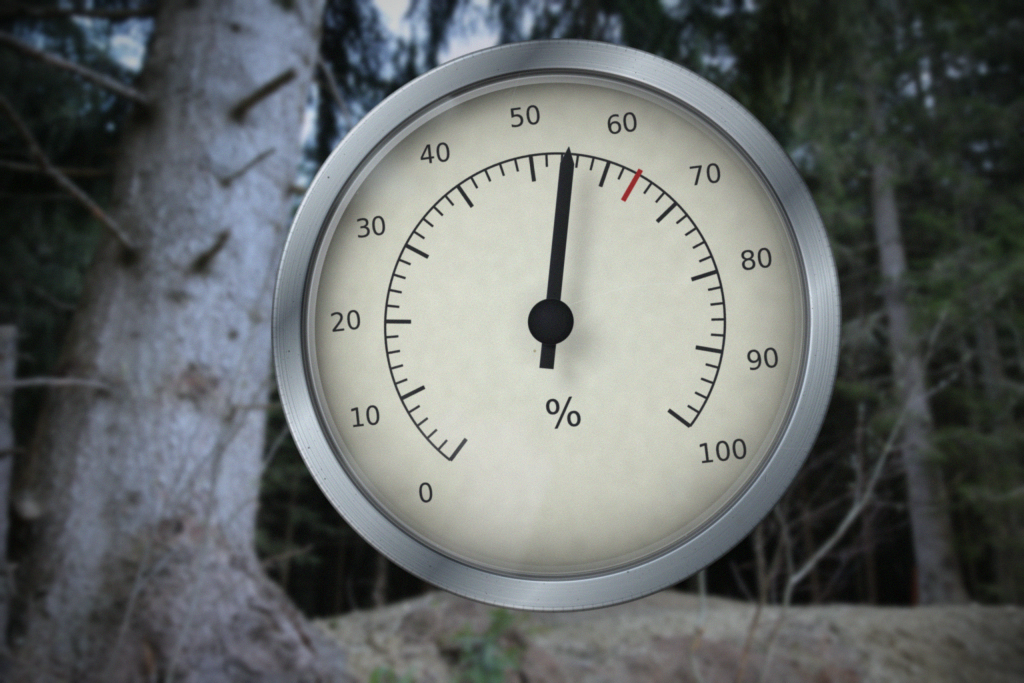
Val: 55 %
